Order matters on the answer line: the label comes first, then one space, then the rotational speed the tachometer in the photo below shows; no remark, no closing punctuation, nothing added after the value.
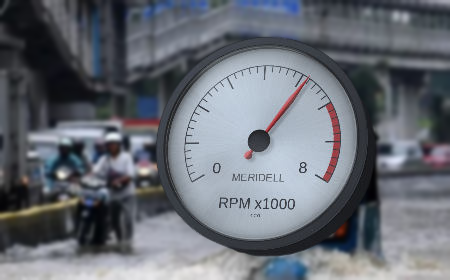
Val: 5200 rpm
